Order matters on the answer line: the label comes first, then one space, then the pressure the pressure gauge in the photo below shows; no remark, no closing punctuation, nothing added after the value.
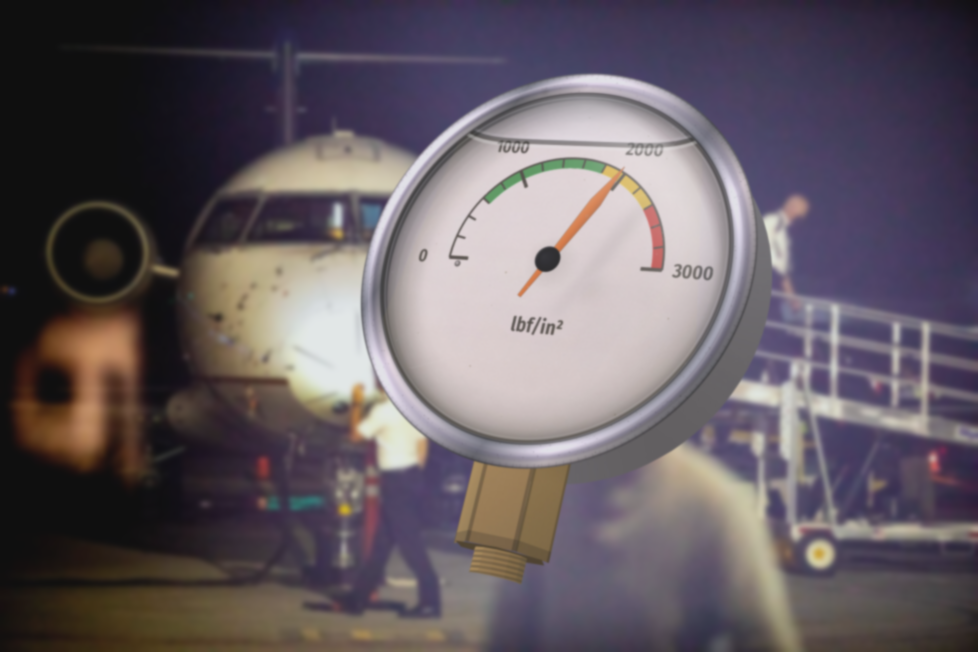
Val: 2000 psi
